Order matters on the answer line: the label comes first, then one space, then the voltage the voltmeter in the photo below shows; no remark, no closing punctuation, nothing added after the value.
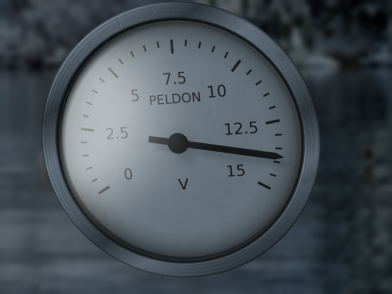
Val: 13.75 V
